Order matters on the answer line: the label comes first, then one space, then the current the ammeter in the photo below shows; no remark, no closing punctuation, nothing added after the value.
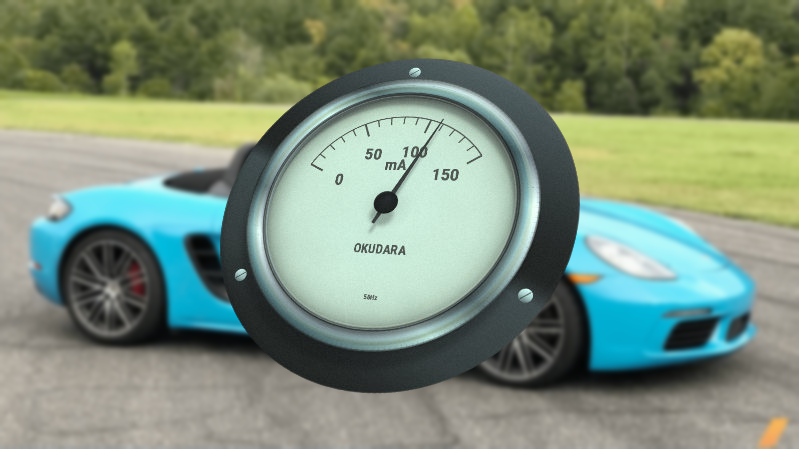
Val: 110 mA
